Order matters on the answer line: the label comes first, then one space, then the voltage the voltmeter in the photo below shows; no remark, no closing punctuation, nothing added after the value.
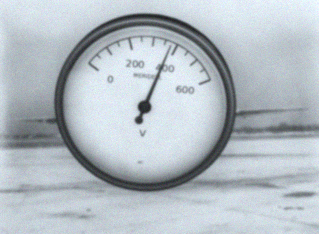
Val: 375 V
